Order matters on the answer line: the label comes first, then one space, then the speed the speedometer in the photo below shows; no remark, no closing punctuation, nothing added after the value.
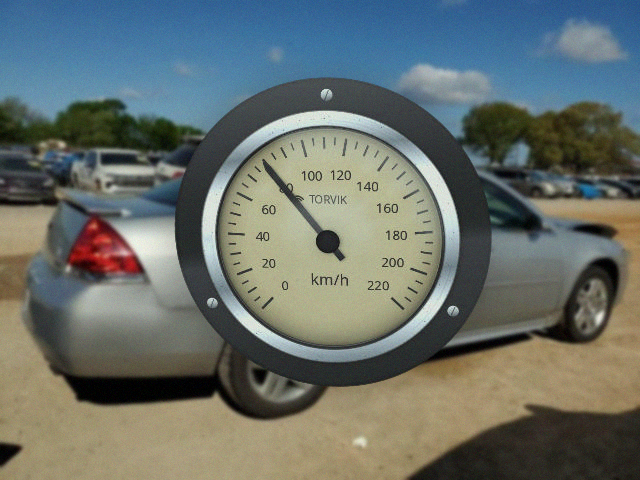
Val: 80 km/h
